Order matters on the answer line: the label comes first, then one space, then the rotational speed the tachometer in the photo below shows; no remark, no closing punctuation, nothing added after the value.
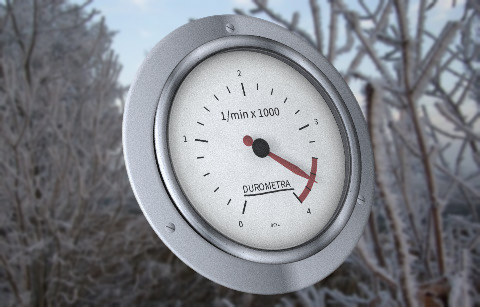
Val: 3700 rpm
